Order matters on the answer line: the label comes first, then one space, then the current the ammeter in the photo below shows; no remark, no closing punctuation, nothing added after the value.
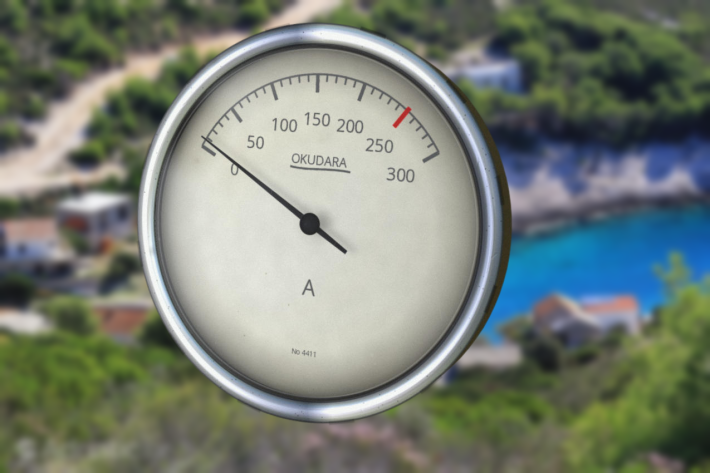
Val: 10 A
